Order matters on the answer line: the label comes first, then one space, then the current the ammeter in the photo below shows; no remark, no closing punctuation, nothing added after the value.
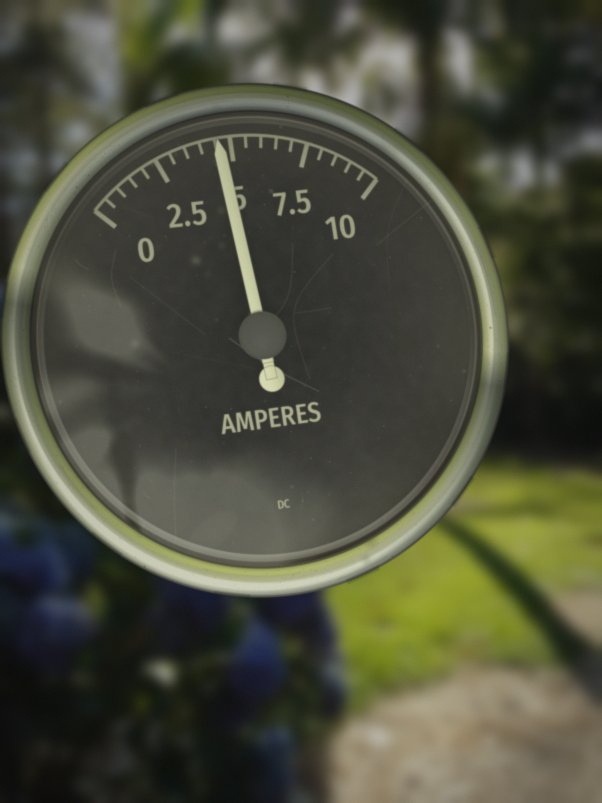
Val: 4.5 A
